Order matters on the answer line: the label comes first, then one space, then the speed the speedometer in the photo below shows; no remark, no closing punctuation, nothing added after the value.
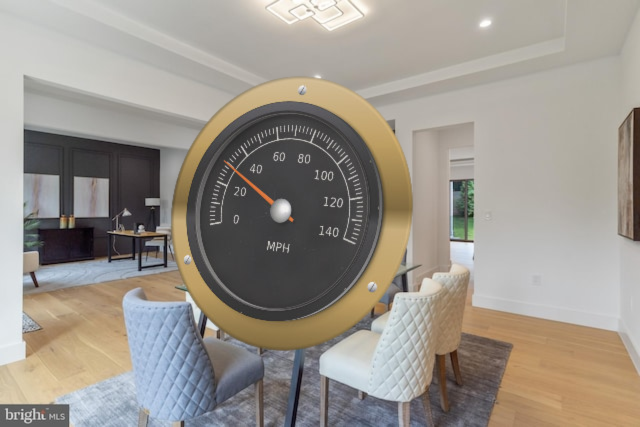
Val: 30 mph
